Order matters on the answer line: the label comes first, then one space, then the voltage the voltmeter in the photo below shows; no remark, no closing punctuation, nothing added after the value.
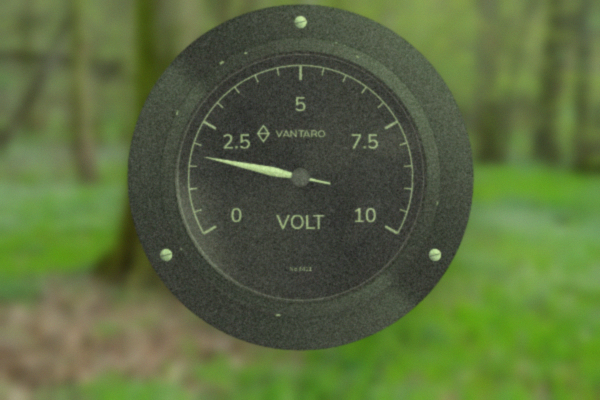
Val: 1.75 V
